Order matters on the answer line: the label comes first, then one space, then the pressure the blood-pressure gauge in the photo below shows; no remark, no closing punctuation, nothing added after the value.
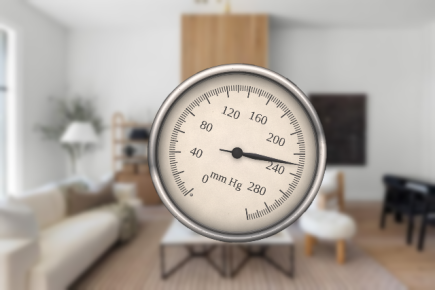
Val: 230 mmHg
